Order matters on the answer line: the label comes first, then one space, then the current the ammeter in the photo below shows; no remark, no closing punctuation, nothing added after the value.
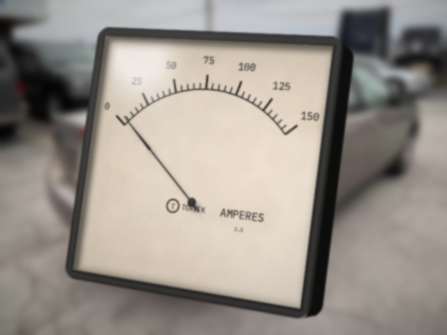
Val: 5 A
